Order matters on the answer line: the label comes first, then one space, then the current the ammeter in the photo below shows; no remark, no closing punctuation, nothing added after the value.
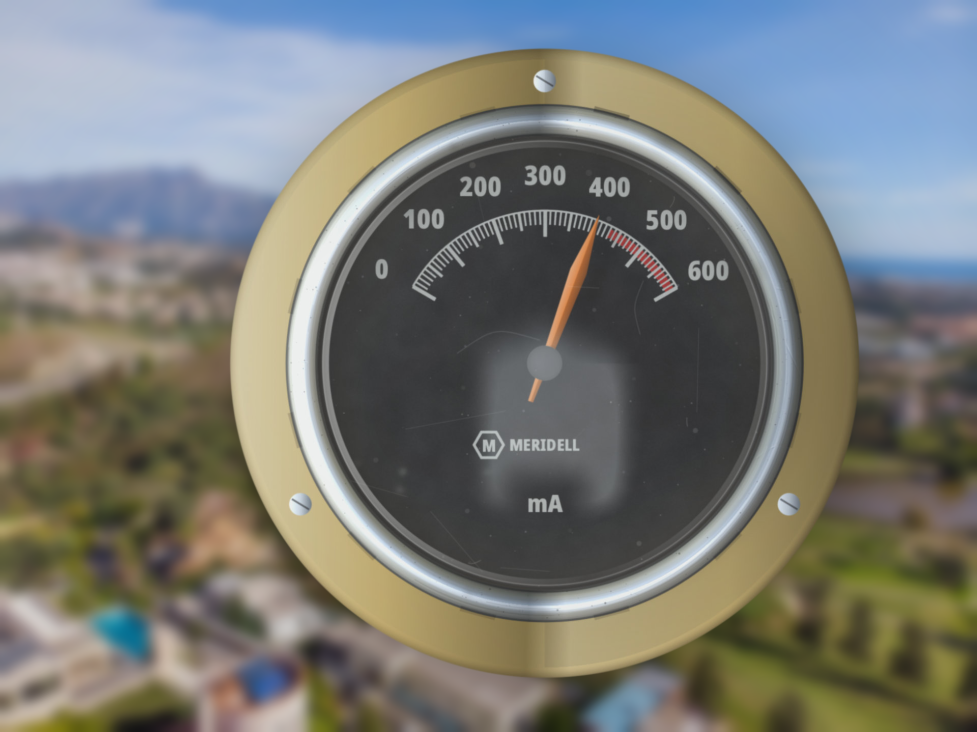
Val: 400 mA
